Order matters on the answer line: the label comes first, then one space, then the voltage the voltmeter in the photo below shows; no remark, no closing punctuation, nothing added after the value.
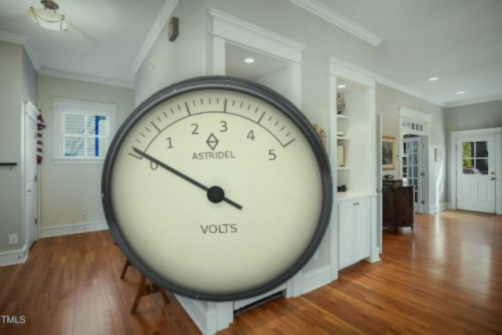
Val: 0.2 V
